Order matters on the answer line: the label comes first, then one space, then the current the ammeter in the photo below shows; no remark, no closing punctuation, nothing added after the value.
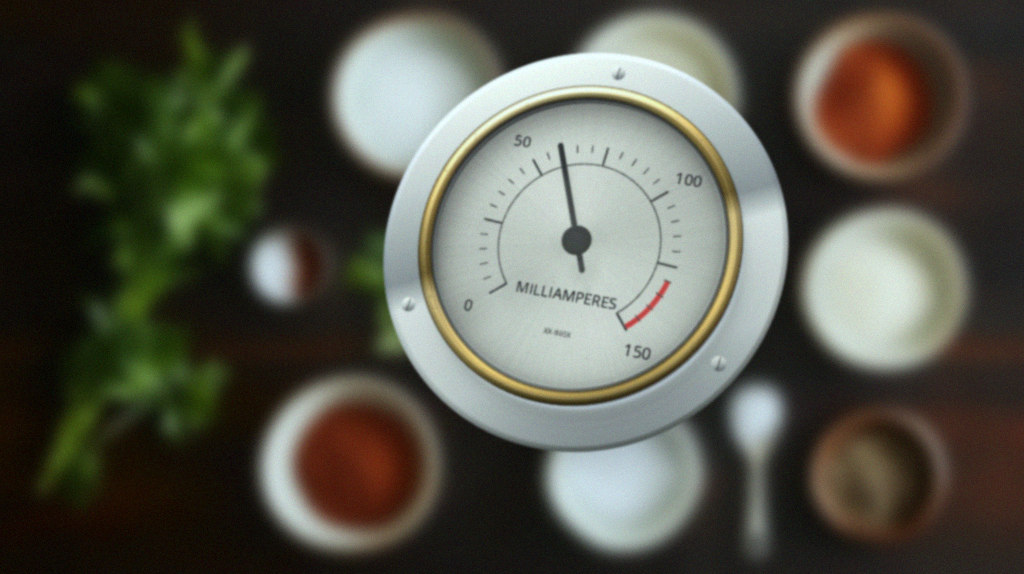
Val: 60 mA
